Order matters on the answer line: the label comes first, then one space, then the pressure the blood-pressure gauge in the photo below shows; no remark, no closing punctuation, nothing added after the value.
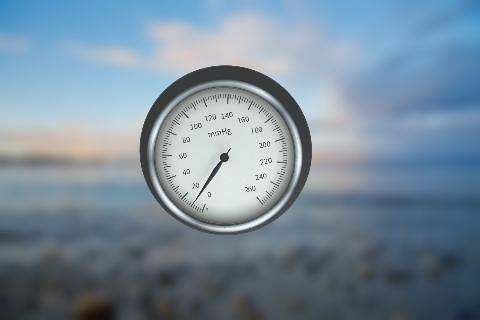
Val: 10 mmHg
